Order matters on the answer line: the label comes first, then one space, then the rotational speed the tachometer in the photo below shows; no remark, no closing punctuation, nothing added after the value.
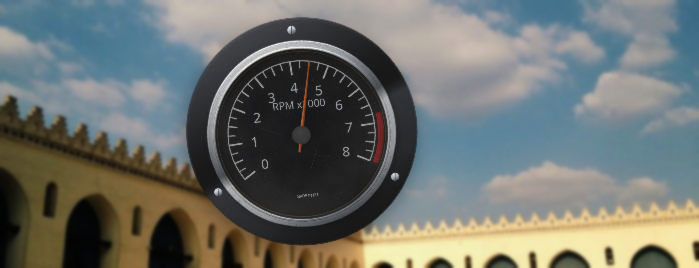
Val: 4500 rpm
